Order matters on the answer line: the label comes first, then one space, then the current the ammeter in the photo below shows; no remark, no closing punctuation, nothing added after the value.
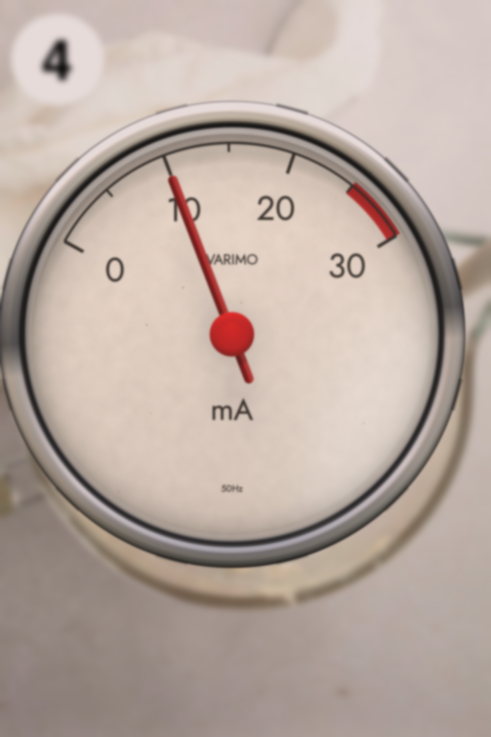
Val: 10 mA
